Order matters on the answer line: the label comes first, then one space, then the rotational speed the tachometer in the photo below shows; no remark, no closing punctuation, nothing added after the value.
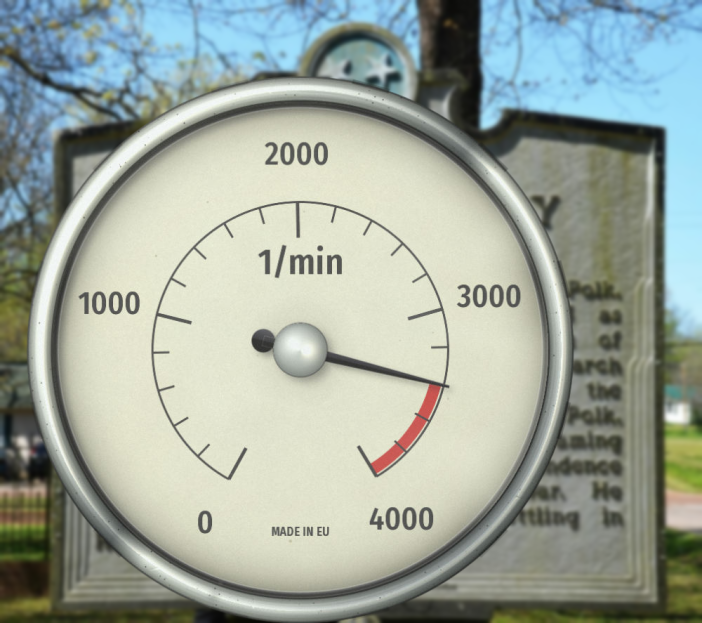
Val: 3400 rpm
